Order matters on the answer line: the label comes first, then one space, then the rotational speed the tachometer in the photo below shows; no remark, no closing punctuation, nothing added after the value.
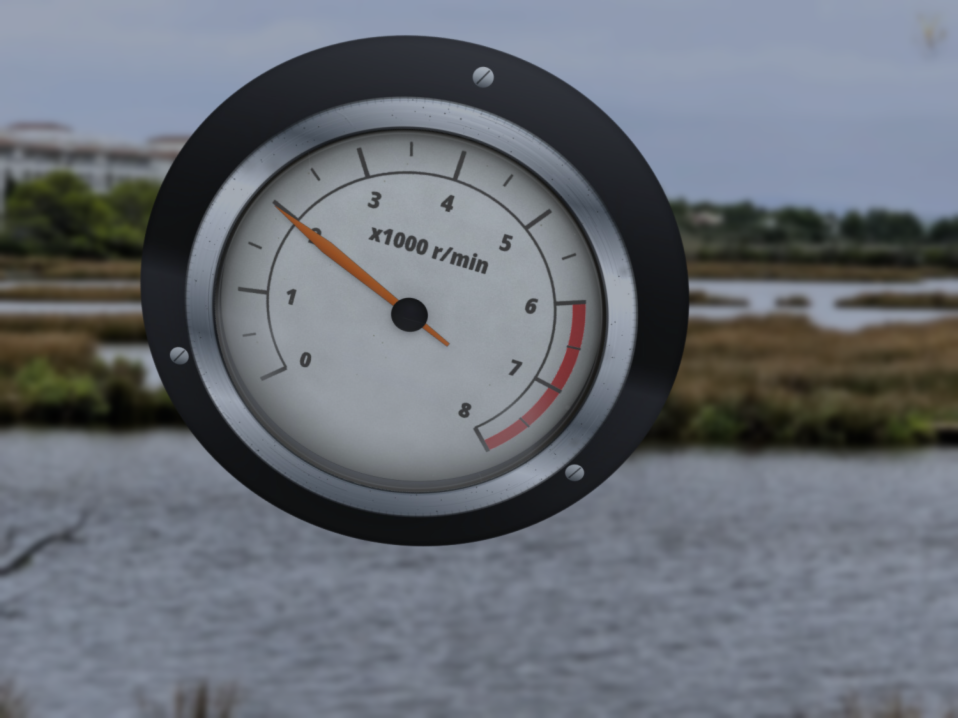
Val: 2000 rpm
